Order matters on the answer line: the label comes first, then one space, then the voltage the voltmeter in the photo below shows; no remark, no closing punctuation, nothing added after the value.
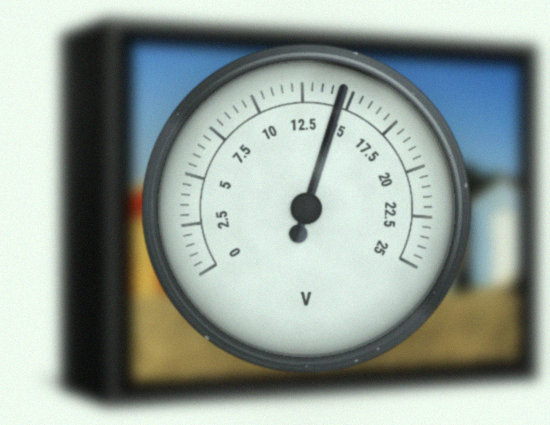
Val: 14.5 V
